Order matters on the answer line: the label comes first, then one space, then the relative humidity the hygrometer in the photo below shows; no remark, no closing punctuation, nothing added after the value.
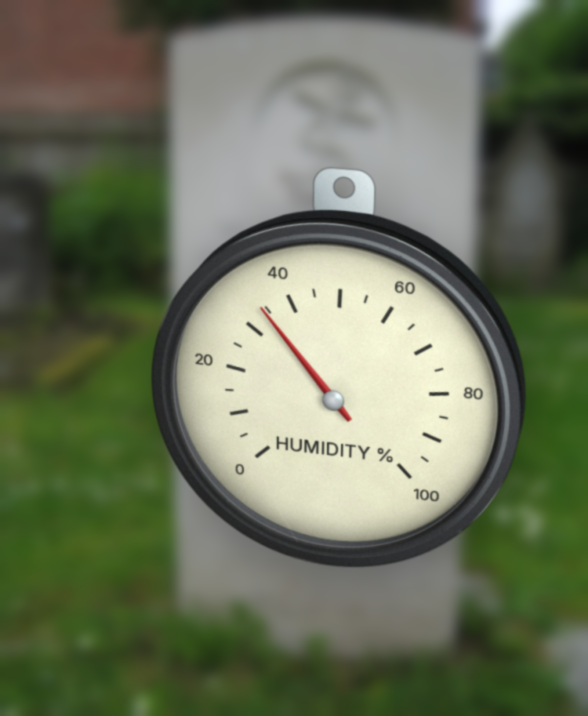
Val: 35 %
